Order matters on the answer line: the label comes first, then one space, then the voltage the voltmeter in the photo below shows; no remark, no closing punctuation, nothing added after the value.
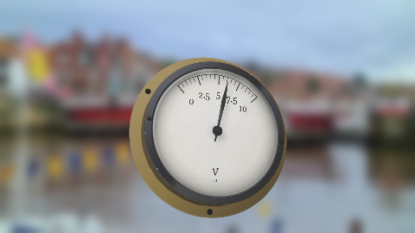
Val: 6 V
